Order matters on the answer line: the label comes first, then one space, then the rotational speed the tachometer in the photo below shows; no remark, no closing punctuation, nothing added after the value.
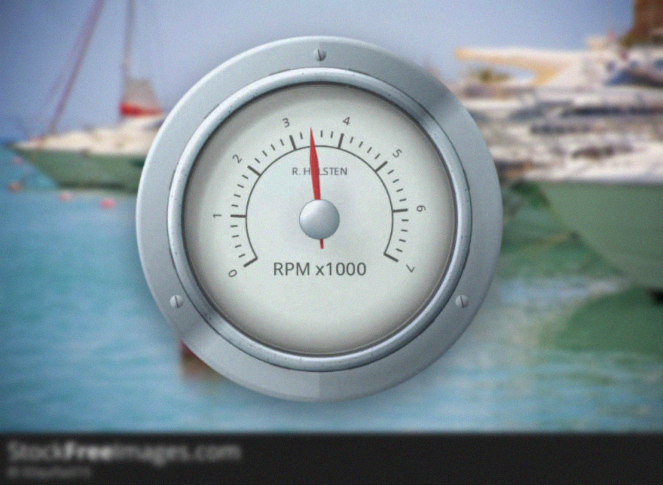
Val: 3400 rpm
